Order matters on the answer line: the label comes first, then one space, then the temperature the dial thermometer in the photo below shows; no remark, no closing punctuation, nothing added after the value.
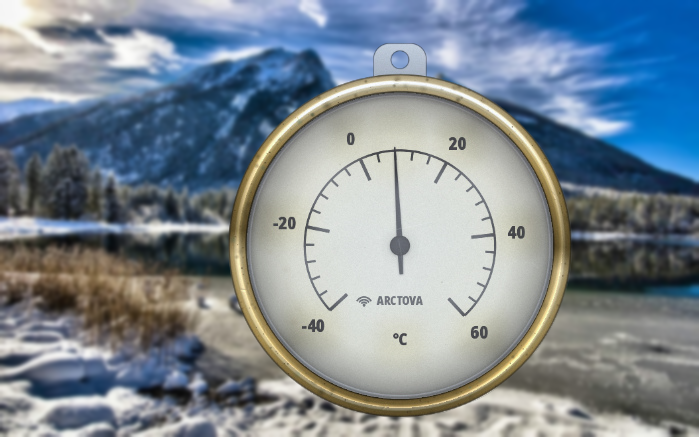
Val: 8 °C
